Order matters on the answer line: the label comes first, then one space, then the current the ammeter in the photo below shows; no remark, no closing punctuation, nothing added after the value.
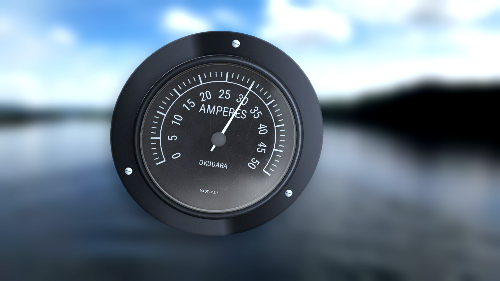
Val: 30 A
